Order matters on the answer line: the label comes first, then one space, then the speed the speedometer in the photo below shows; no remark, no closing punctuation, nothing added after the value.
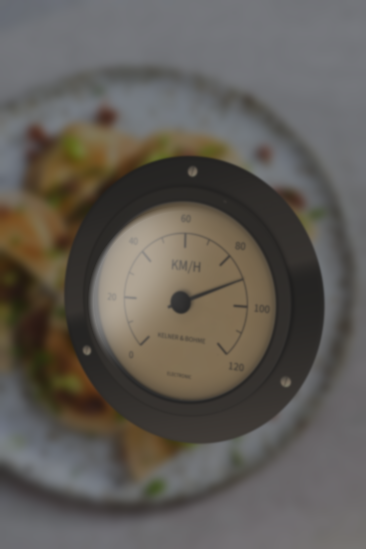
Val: 90 km/h
